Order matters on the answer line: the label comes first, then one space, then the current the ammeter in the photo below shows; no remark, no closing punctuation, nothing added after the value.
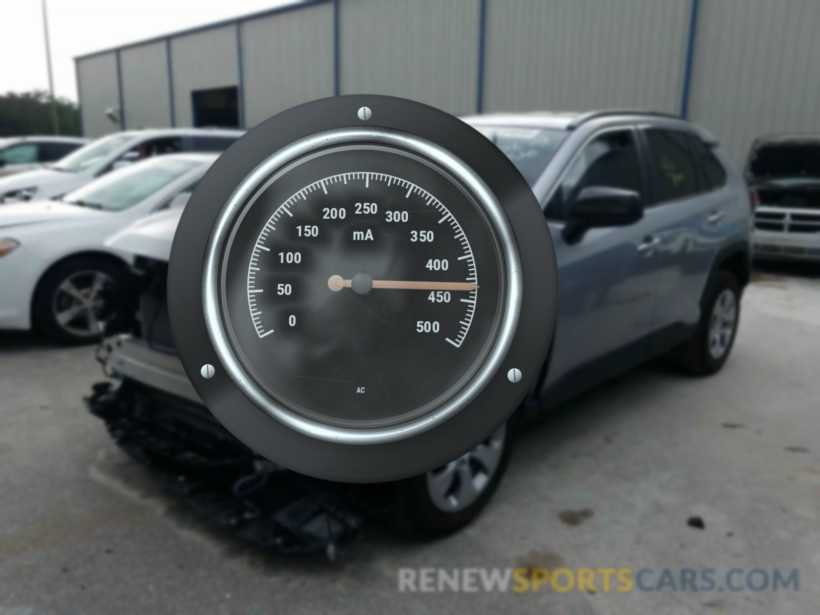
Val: 435 mA
